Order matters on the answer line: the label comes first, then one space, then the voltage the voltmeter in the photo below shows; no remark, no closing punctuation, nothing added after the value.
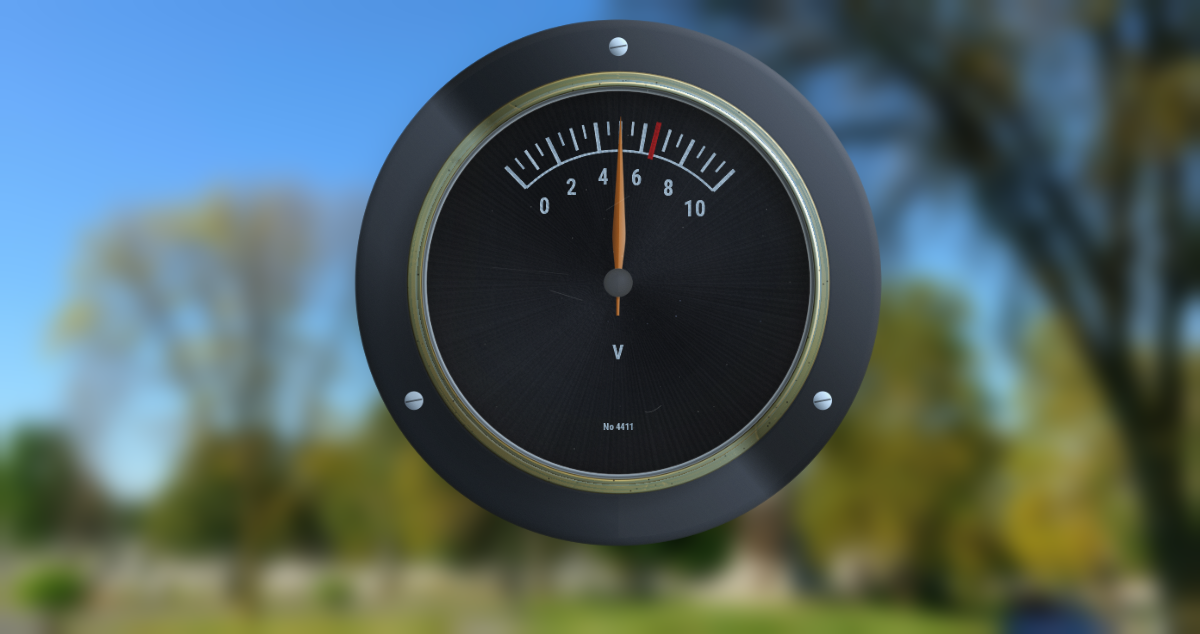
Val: 5 V
